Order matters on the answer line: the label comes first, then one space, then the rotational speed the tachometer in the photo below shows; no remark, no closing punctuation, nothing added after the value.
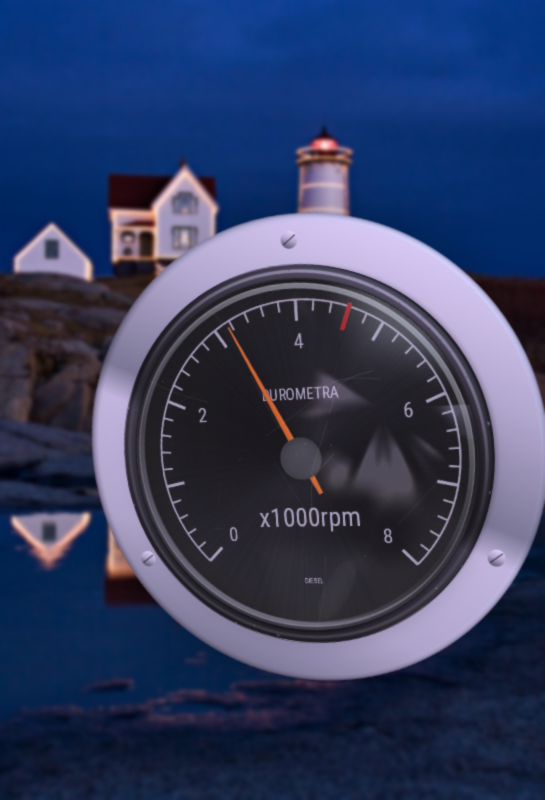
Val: 3200 rpm
